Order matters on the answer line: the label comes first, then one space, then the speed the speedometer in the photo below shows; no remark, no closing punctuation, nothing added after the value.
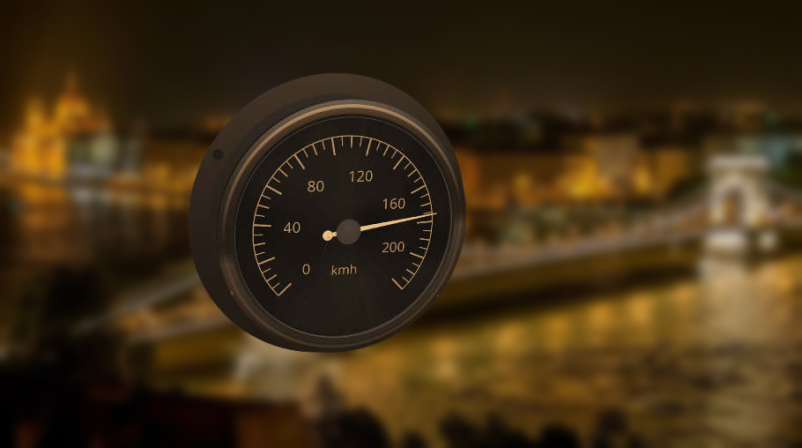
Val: 175 km/h
